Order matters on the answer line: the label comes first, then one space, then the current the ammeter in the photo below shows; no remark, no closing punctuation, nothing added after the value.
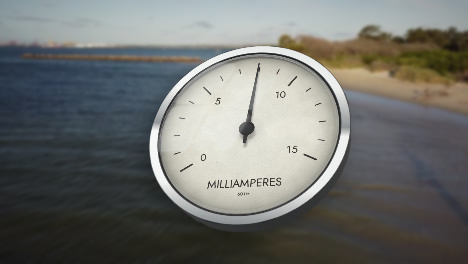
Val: 8 mA
